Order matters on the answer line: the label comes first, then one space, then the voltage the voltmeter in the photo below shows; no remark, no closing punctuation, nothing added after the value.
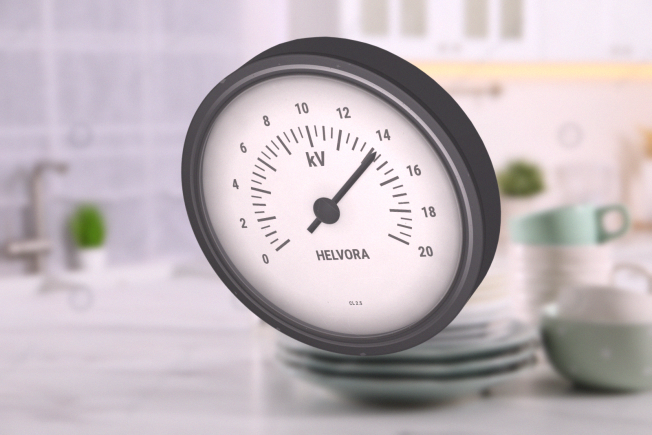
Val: 14.25 kV
